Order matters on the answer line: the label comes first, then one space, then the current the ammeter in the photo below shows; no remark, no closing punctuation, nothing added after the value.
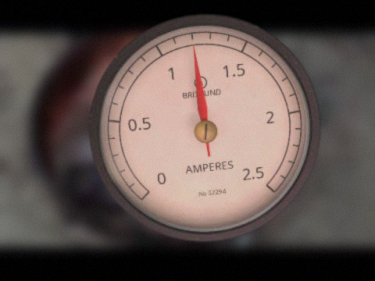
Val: 1.2 A
